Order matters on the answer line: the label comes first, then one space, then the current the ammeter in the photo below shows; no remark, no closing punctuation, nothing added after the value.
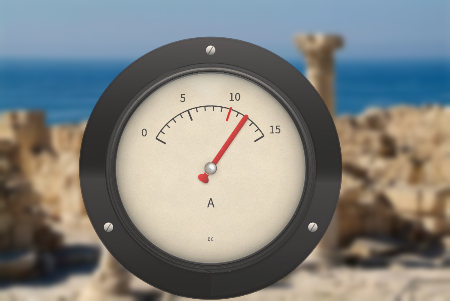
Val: 12 A
